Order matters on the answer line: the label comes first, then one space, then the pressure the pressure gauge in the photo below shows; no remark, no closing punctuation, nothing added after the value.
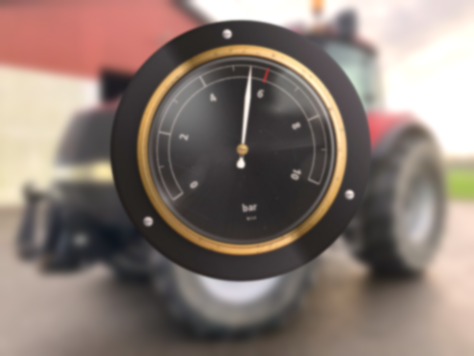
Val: 5.5 bar
